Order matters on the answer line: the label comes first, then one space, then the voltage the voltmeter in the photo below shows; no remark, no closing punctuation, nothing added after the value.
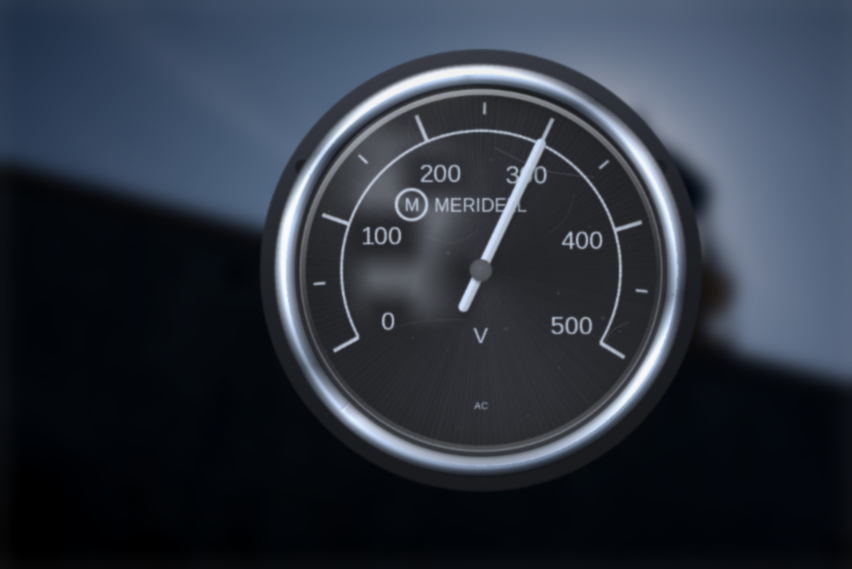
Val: 300 V
